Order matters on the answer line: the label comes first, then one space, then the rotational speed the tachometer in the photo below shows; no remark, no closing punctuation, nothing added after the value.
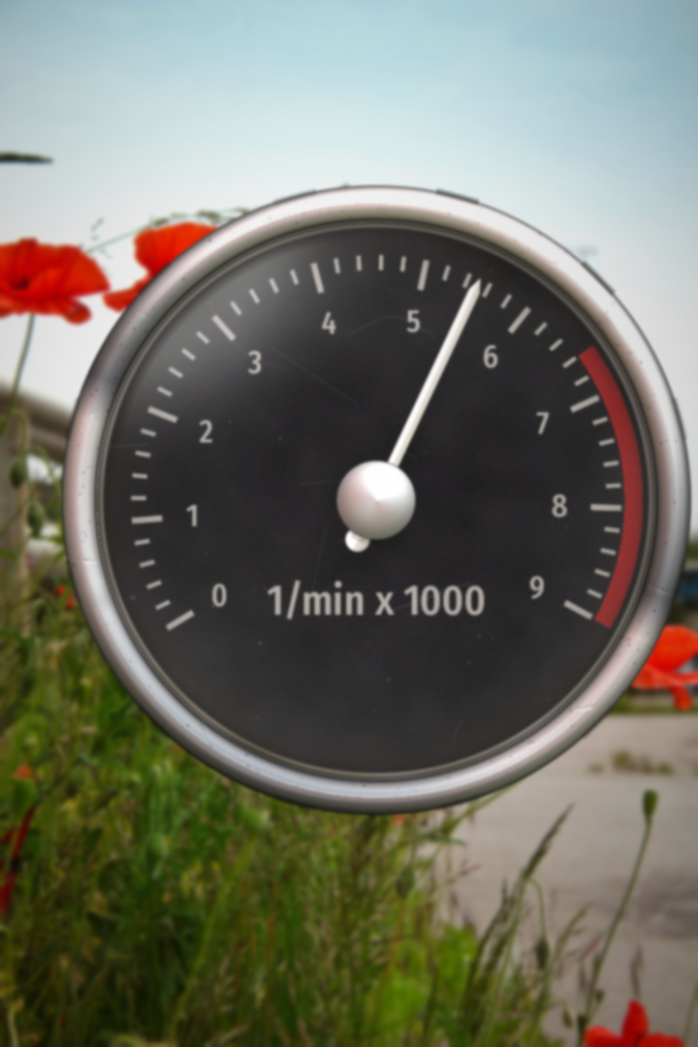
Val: 5500 rpm
